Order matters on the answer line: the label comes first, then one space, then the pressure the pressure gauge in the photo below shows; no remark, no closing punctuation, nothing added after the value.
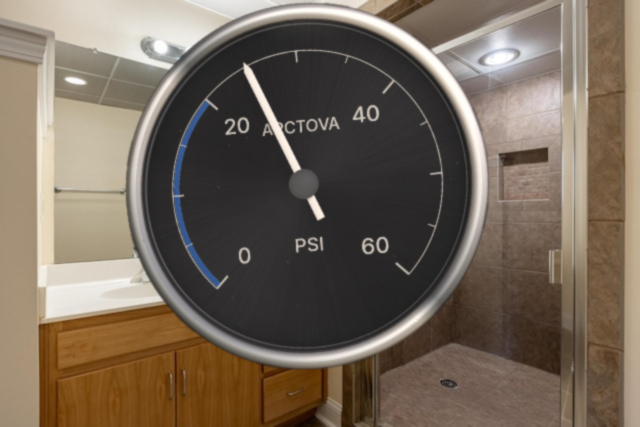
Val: 25 psi
